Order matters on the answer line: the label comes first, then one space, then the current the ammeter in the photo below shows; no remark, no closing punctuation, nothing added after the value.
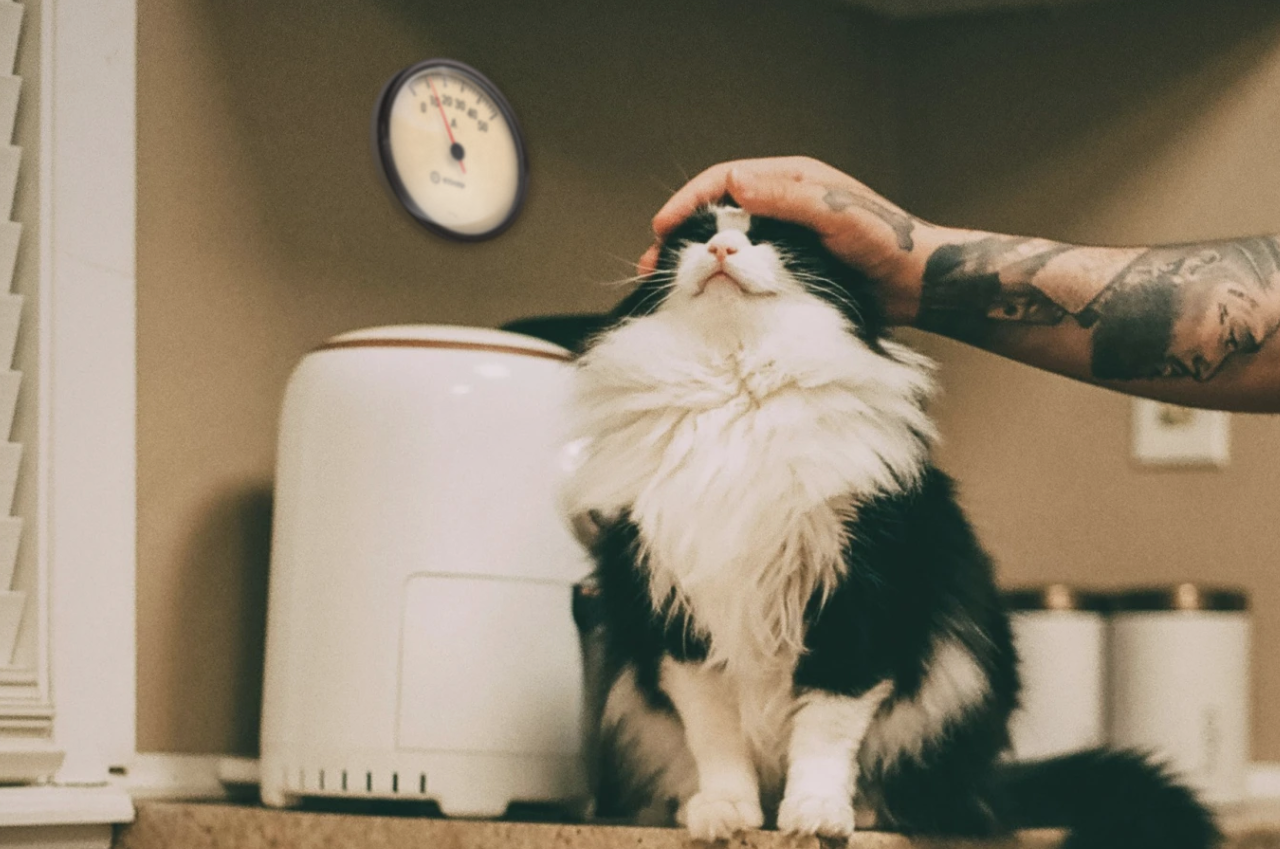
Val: 10 A
